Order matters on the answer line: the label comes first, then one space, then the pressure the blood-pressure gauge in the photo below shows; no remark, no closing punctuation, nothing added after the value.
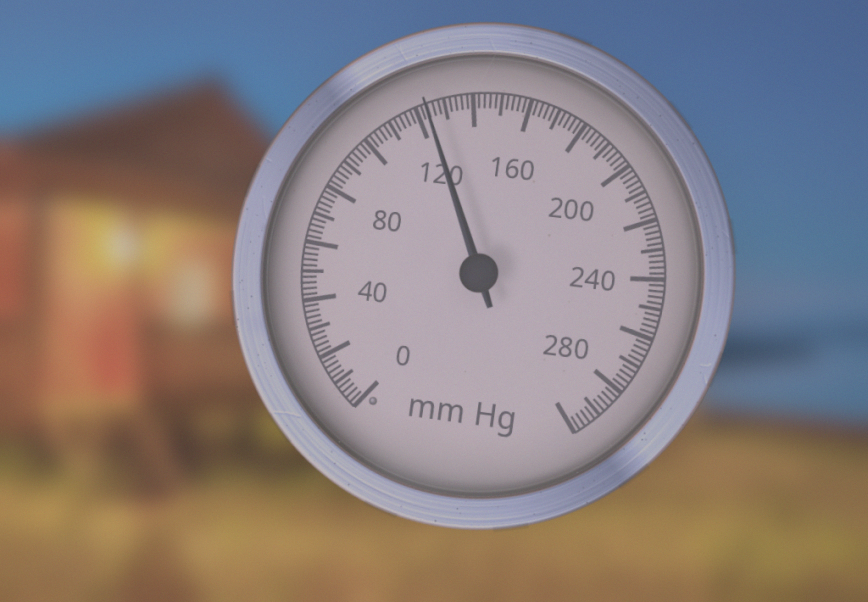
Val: 124 mmHg
